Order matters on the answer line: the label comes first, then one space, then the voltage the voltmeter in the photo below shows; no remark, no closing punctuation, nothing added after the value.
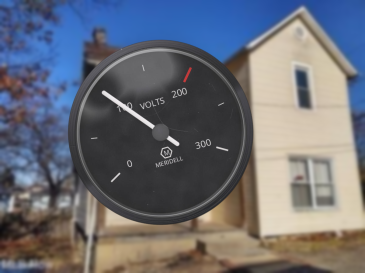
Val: 100 V
